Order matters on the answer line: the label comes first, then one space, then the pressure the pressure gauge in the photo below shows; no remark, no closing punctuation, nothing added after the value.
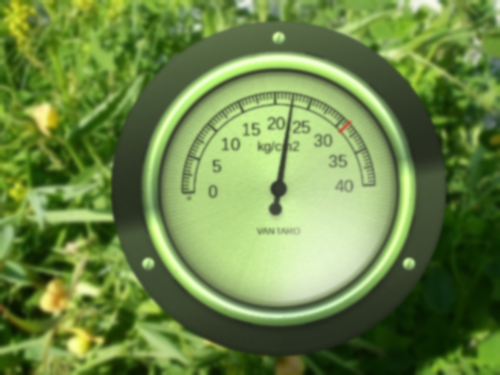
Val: 22.5 kg/cm²
